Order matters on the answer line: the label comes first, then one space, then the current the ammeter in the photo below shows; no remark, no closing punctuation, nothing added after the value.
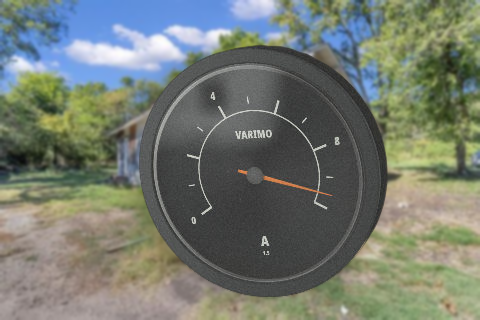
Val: 9.5 A
